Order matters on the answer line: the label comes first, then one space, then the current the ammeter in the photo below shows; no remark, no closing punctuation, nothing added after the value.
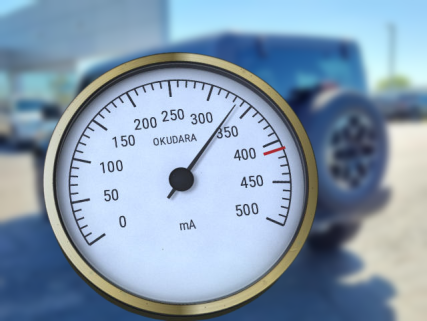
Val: 335 mA
